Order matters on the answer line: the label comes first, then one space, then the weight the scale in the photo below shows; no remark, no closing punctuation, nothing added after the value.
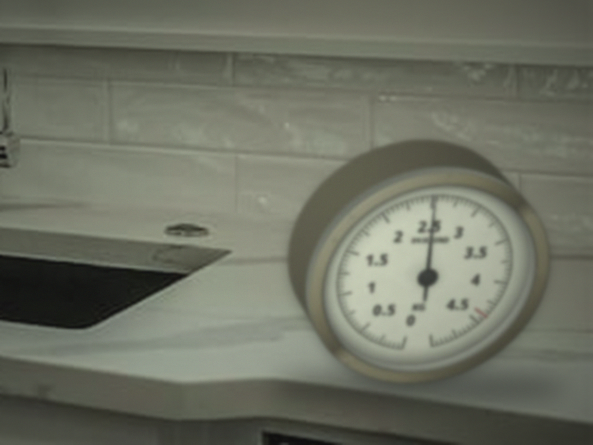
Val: 2.5 kg
